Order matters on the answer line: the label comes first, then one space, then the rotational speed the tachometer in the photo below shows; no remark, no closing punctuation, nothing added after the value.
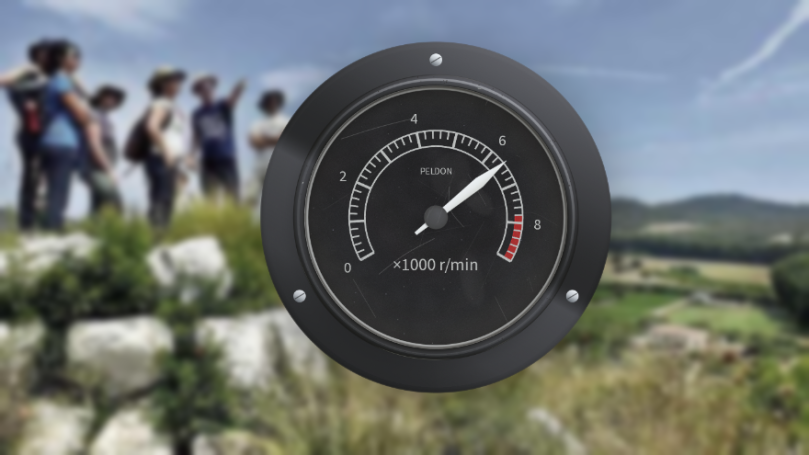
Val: 6400 rpm
